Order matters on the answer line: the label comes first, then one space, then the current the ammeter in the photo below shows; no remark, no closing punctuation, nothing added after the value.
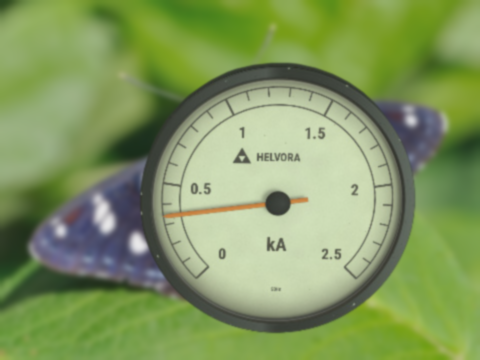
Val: 0.35 kA
